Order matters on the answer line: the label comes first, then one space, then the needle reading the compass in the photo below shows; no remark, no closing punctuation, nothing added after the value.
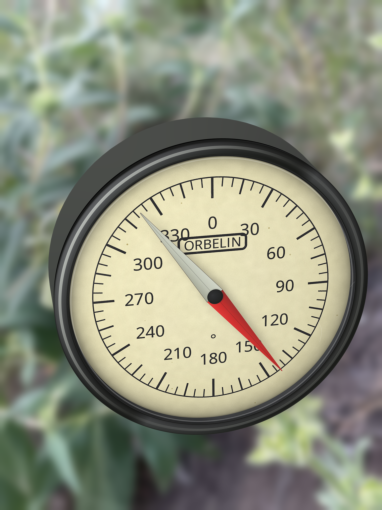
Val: 142.5 °
